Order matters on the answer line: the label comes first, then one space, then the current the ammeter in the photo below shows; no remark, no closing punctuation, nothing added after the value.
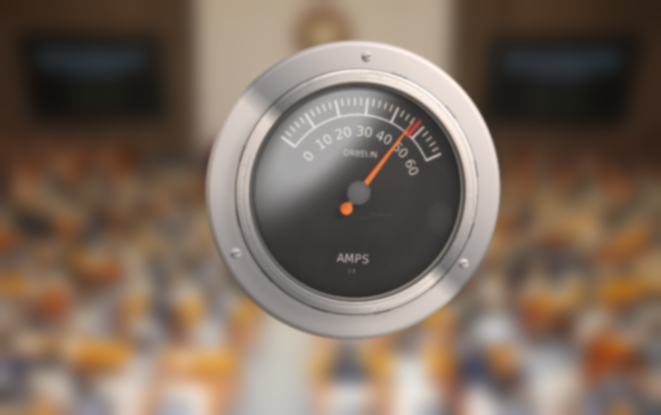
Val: 46 A
